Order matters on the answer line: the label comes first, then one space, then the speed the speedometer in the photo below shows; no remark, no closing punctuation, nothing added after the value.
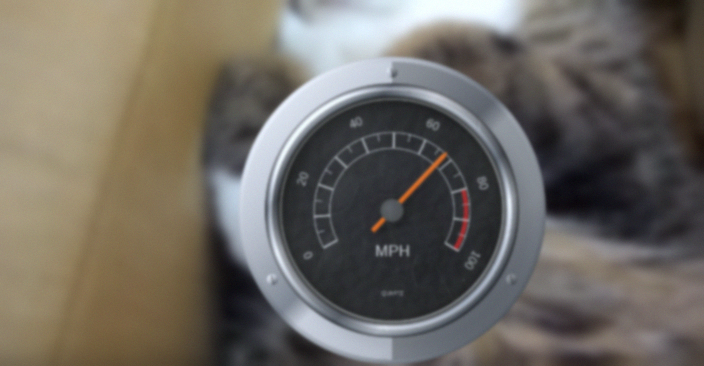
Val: 67.5 mph
